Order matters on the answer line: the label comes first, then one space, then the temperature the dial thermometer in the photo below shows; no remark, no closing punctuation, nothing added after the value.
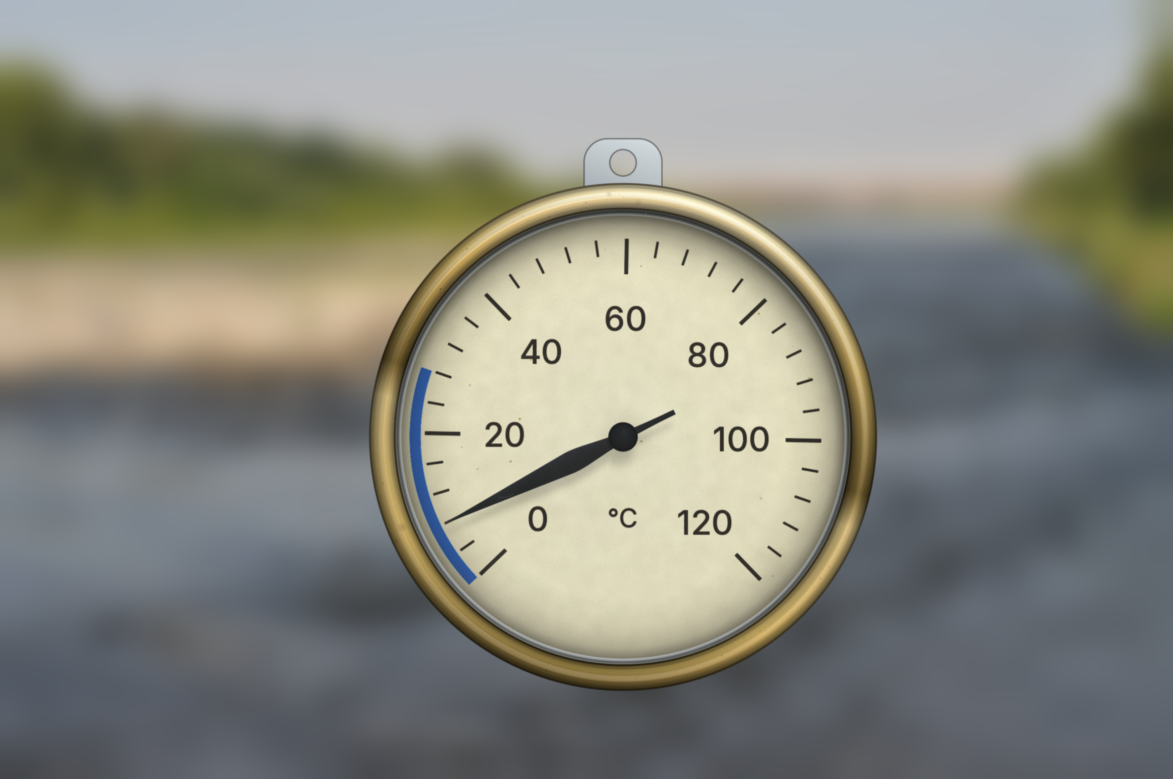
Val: 8 °C
